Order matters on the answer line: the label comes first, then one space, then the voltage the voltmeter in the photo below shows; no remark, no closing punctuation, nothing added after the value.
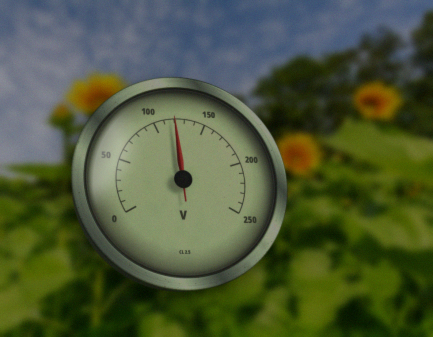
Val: 120 V
